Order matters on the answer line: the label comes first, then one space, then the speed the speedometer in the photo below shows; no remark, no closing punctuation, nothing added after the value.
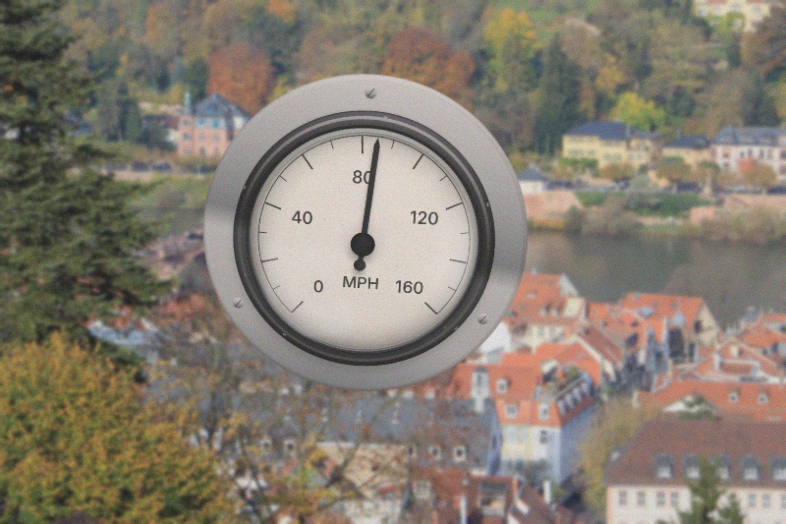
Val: 85 mph
